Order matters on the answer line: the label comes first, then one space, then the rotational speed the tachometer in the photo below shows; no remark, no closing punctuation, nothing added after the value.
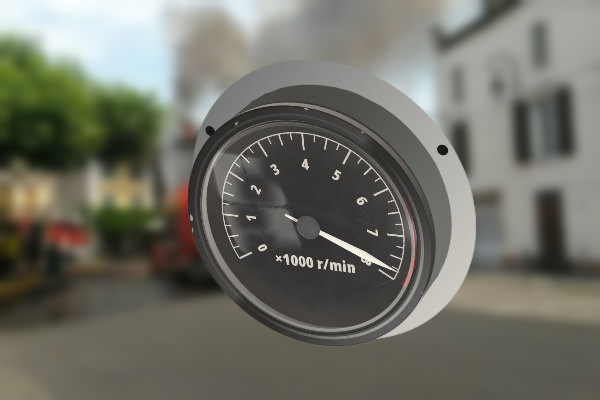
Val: 7750 rpm
